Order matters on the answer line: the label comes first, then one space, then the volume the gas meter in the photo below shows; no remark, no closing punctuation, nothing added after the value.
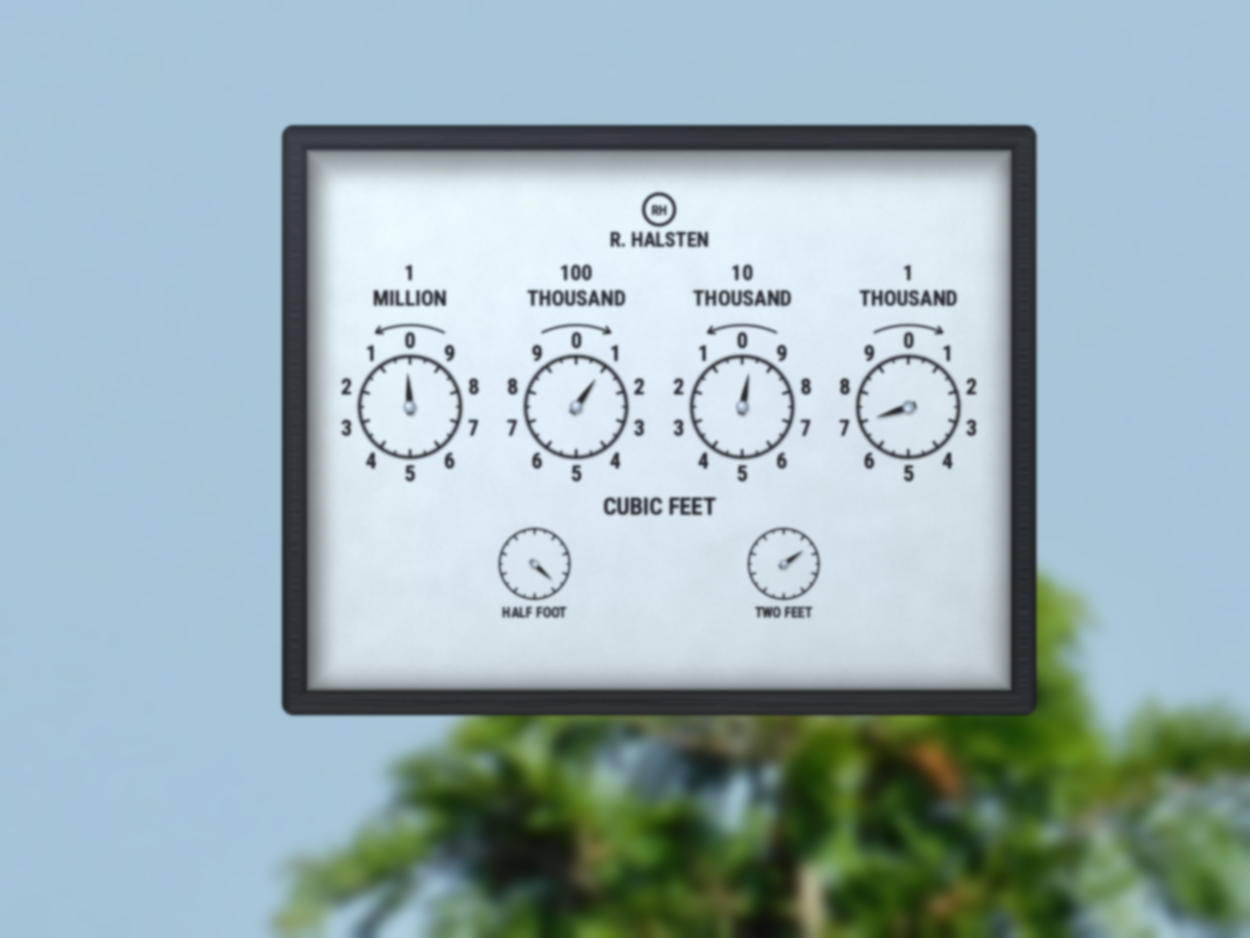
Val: 9700 ft³
